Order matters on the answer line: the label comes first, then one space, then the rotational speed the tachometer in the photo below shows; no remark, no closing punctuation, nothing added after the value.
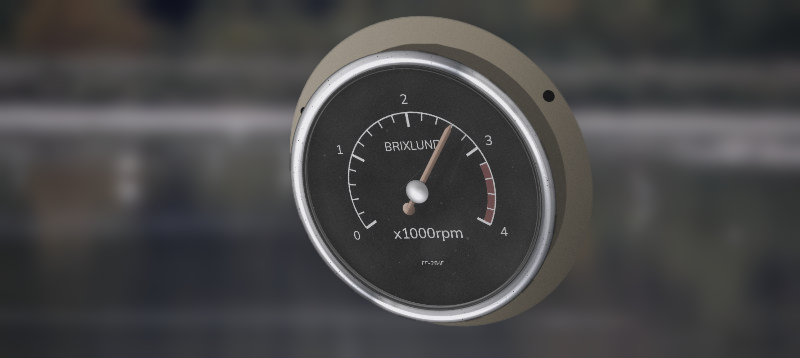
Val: 2600 rpm
